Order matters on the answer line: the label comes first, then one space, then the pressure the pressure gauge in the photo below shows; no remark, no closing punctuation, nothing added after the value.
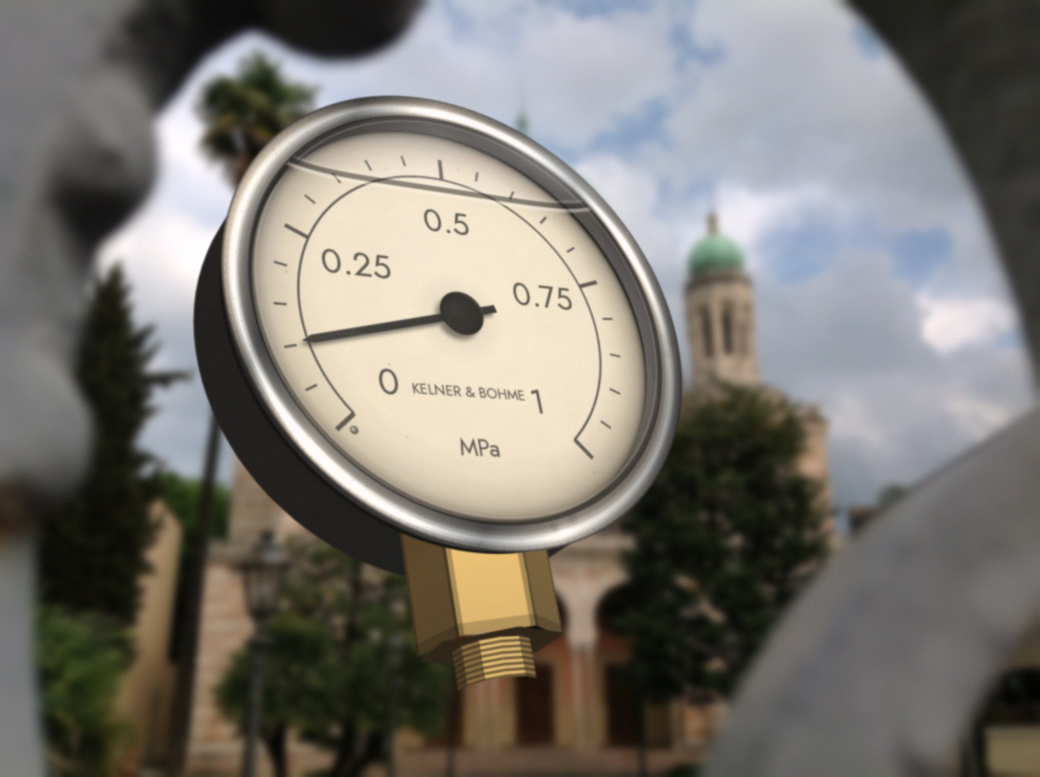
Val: 0.1 MPa
